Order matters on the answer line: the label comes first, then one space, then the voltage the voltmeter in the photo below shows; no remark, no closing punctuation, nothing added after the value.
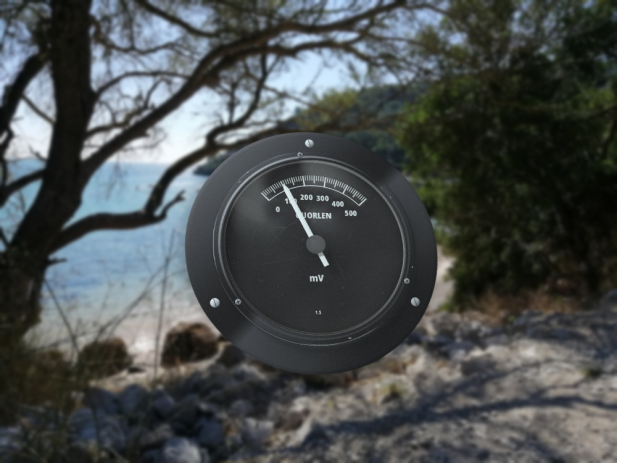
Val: 100 mV
